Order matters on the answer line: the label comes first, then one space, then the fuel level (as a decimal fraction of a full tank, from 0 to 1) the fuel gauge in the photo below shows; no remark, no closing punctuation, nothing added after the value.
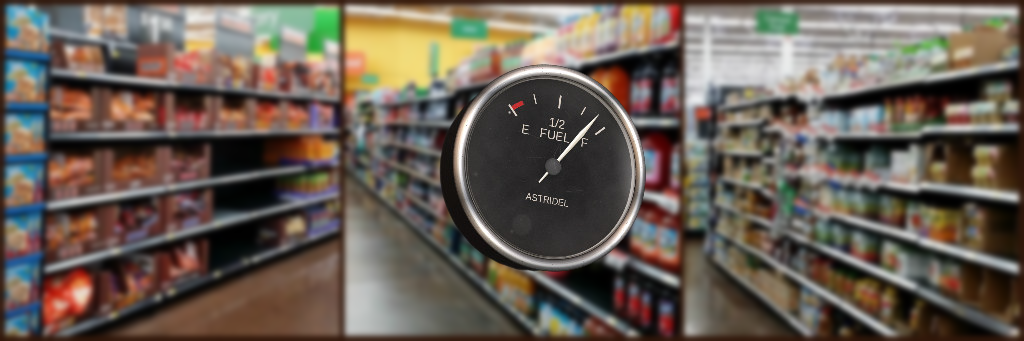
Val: 0.875
